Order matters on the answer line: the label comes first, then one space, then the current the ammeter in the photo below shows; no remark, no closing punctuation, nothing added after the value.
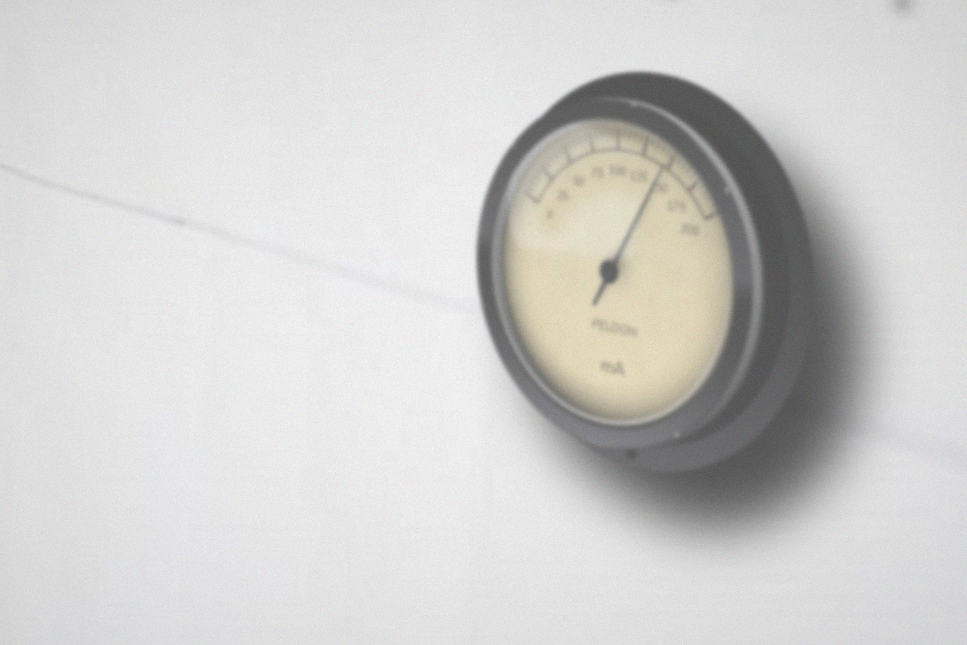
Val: 150 mA
